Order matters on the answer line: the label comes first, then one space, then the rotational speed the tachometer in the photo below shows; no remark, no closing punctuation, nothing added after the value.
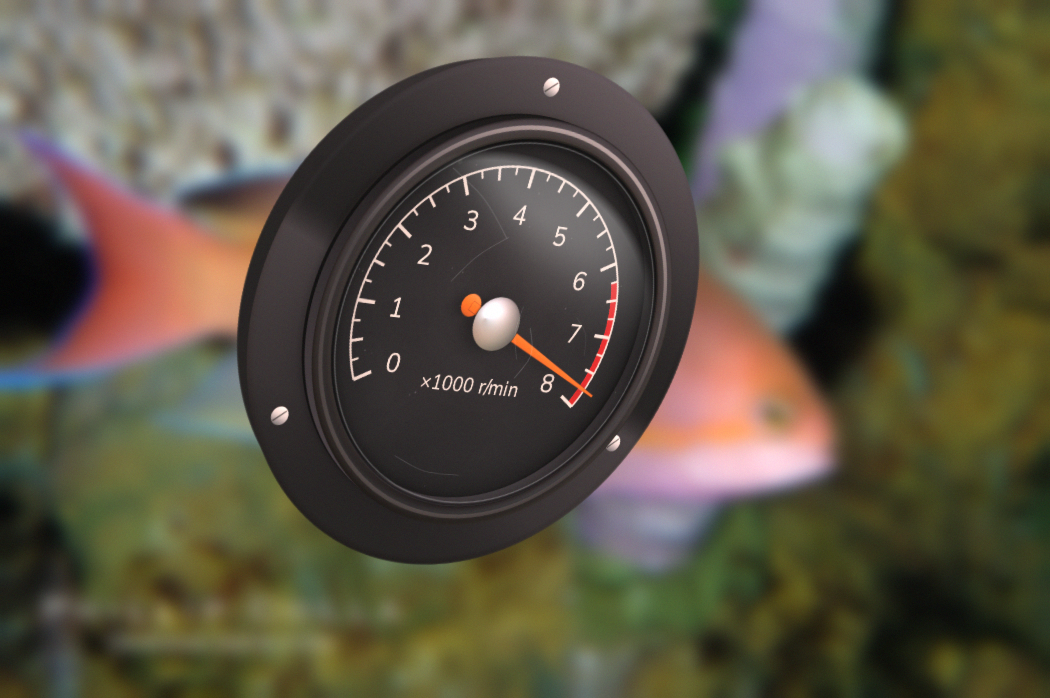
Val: 7750 rpm
